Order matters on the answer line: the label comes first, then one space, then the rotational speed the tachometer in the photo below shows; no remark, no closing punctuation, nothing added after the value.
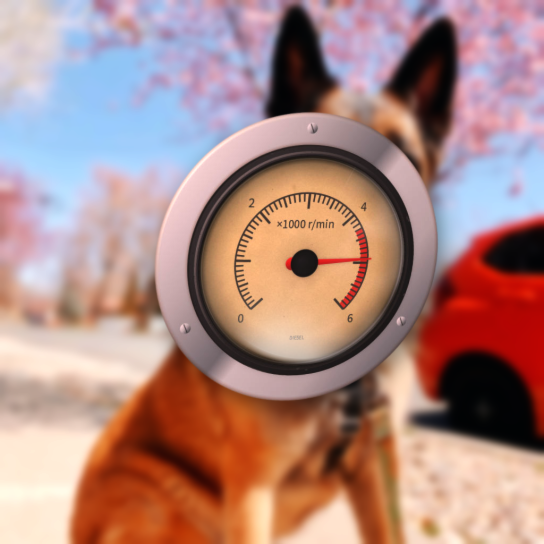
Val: 4900 rpm
